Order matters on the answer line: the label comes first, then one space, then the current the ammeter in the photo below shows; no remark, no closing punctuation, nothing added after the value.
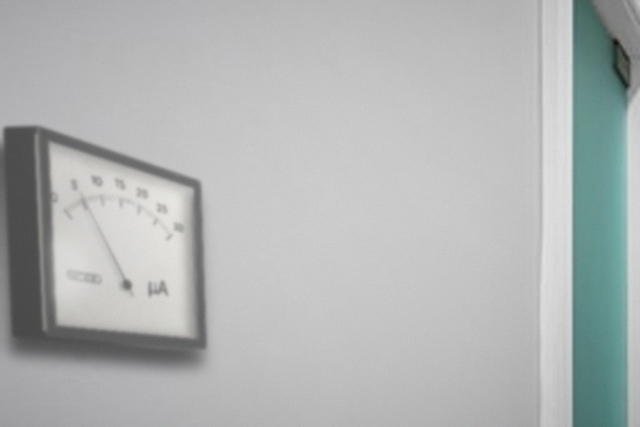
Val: 5 µA
